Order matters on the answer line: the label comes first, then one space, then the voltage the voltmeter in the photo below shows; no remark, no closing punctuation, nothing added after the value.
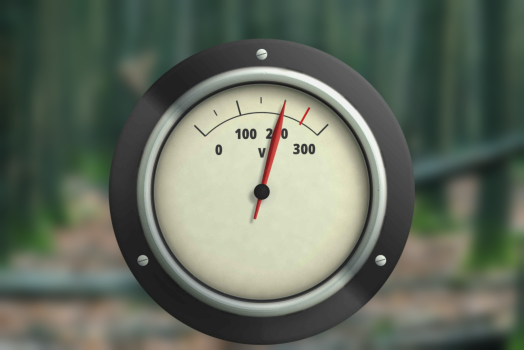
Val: 200 V
